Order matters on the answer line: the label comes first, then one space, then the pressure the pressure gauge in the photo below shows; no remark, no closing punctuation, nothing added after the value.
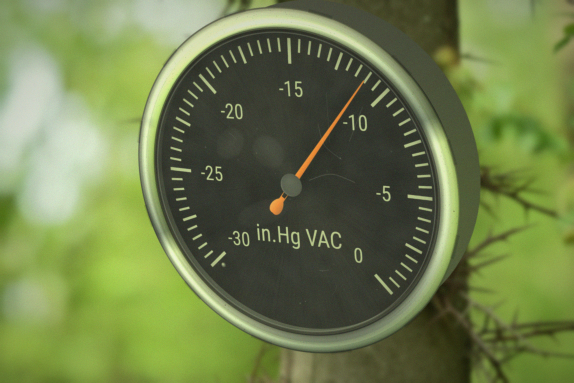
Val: -11 inHg
